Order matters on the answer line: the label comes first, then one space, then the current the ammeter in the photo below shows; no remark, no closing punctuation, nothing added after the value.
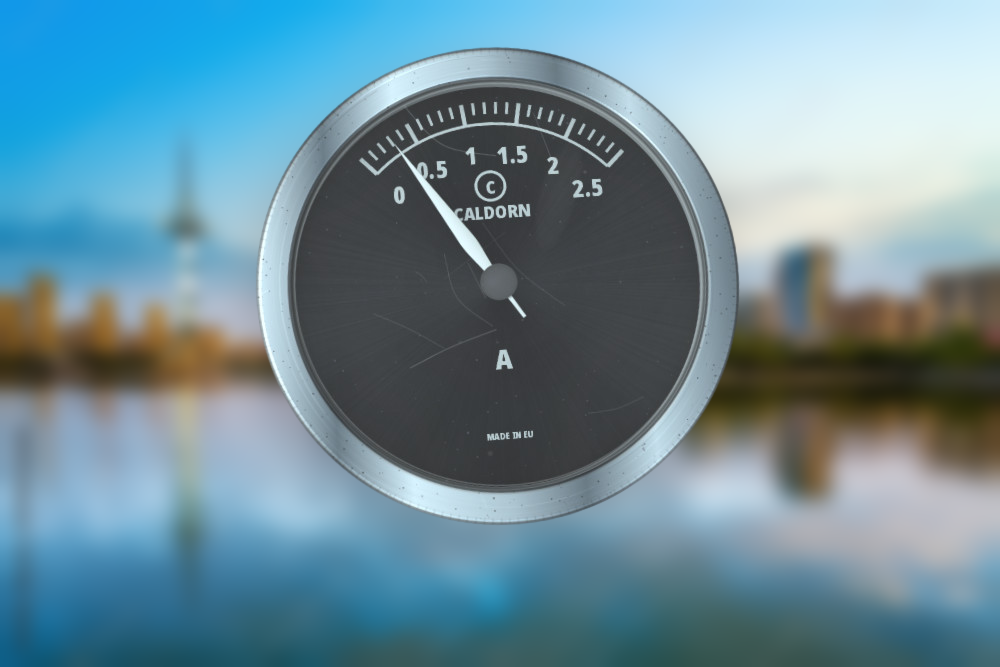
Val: 0.3 A
